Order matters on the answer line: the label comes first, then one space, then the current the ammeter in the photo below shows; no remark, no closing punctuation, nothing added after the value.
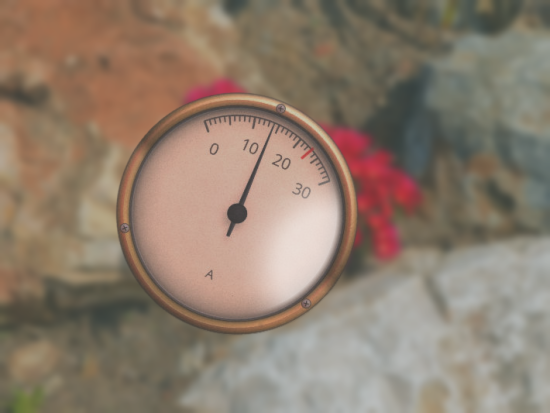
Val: 14 A
